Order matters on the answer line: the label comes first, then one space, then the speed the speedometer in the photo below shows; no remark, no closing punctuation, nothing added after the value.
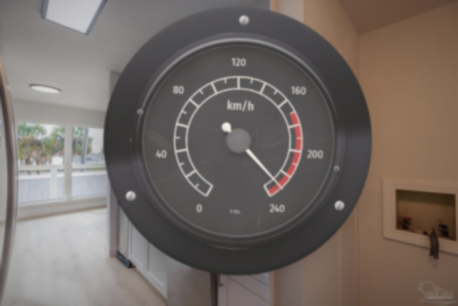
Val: 230 km/h
